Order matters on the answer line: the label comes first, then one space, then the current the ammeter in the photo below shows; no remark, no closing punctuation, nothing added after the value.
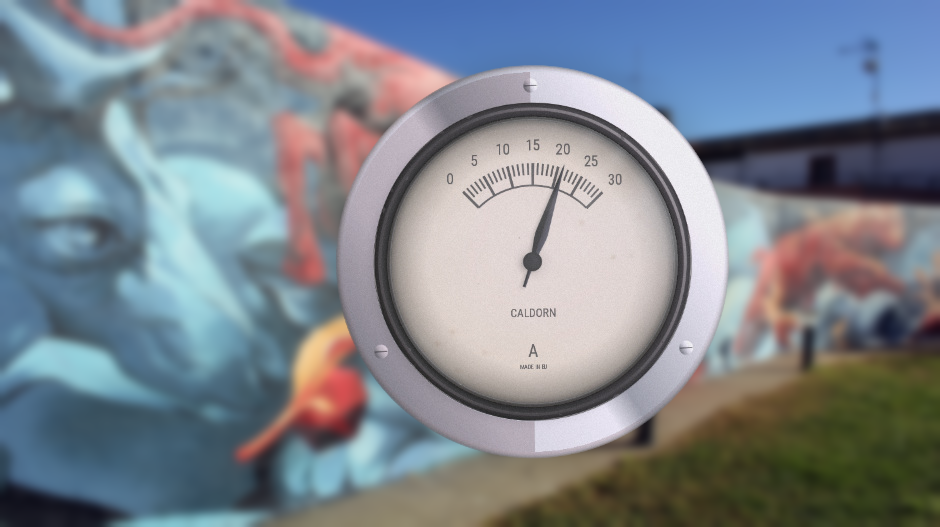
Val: 21 A
